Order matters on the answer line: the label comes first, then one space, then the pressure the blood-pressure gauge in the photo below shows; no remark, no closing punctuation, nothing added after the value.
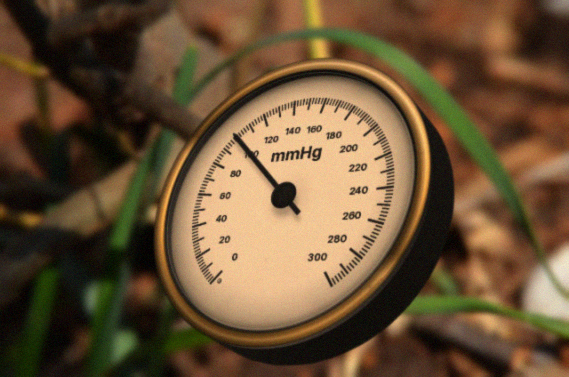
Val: 100 mmHg
